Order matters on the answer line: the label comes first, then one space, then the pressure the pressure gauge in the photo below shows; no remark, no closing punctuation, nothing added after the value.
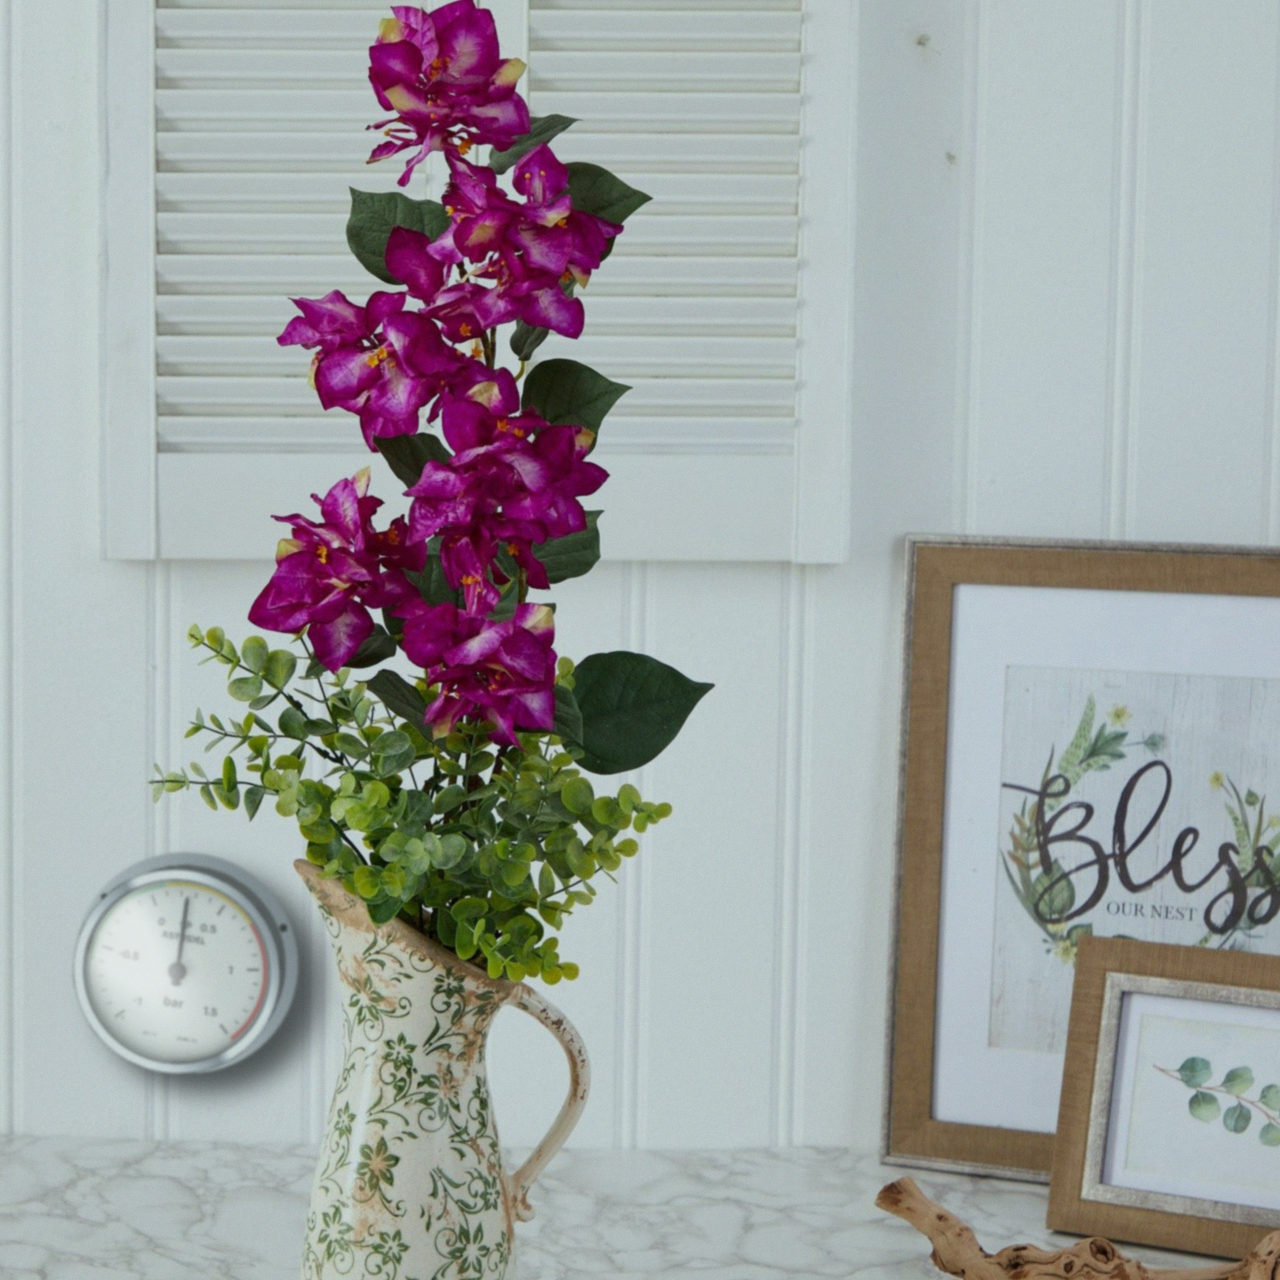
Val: 0.25 bar
